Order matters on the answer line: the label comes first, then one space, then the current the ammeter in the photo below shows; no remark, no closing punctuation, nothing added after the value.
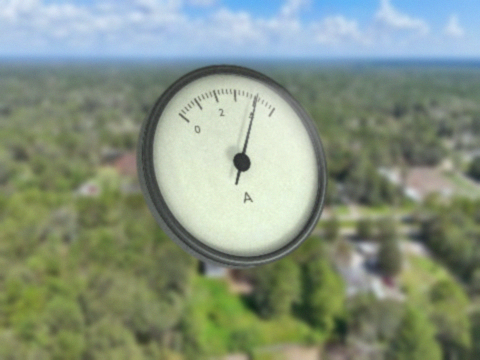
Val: 4 A
